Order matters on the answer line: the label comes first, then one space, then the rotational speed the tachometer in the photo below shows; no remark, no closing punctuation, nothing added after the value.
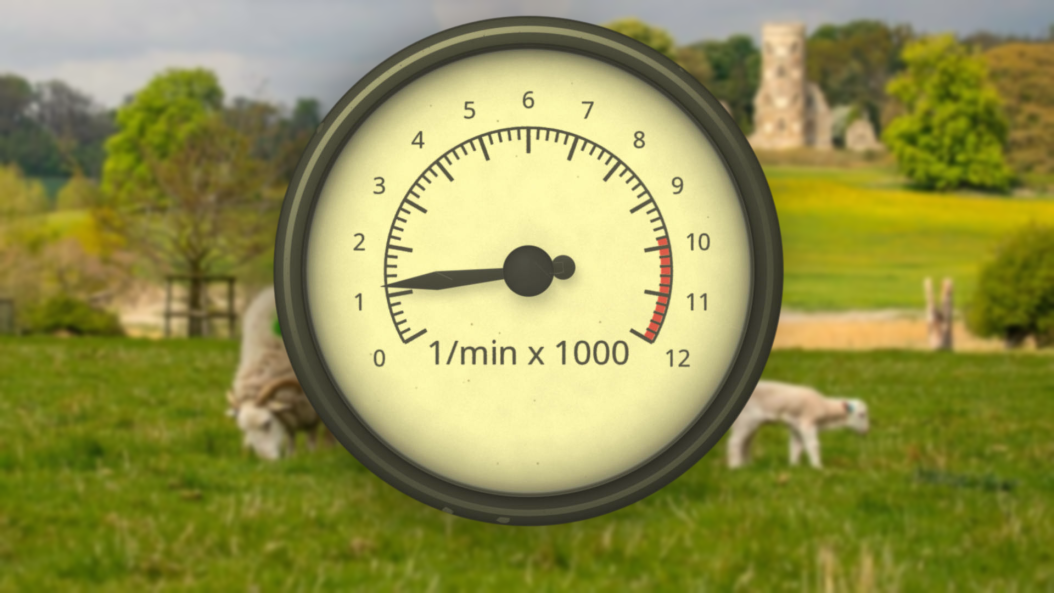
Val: 1200 rpm
